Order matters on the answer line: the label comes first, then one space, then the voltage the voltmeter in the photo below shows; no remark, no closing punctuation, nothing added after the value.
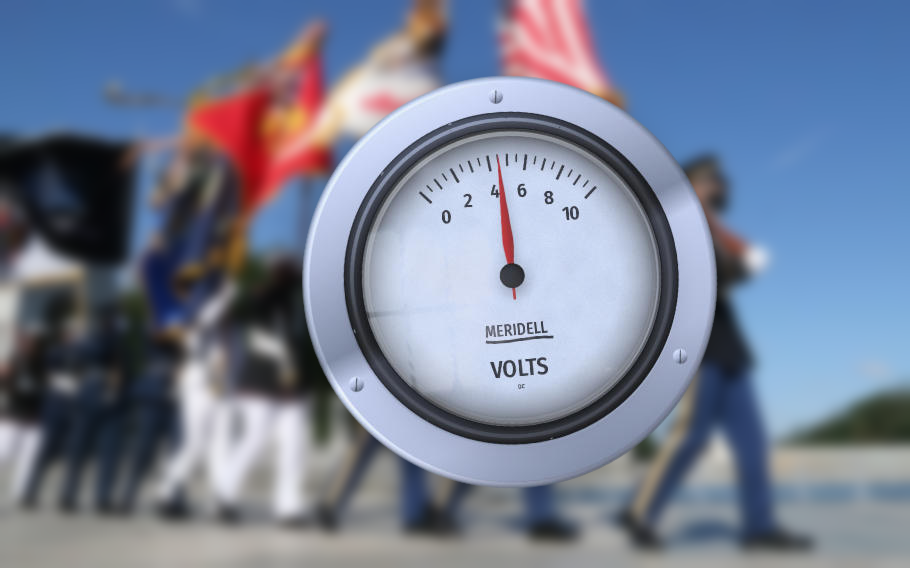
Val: 4.5 V
